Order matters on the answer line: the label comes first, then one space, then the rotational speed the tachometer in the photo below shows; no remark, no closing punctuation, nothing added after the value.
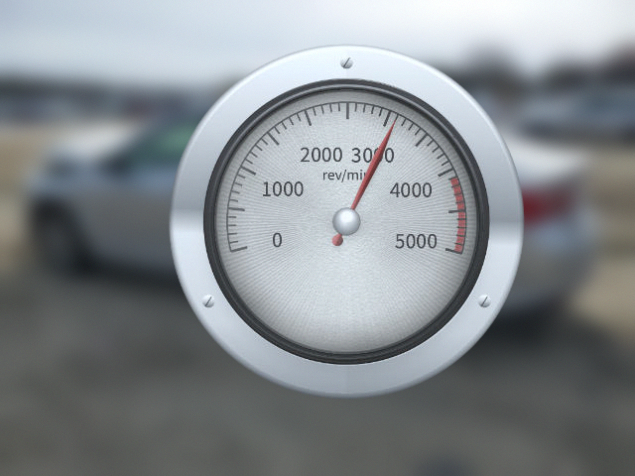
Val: 3100 rpm
